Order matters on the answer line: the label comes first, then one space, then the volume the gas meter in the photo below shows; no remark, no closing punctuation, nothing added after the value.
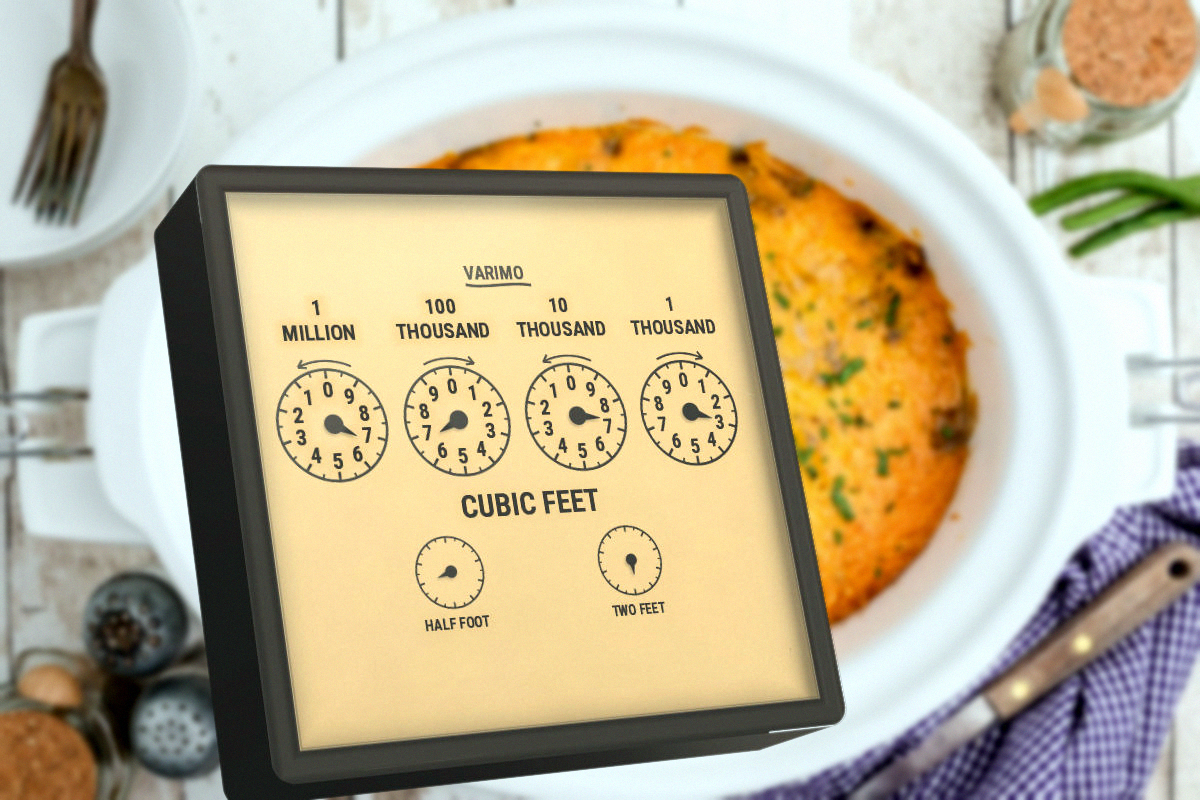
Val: 667300 ft³
